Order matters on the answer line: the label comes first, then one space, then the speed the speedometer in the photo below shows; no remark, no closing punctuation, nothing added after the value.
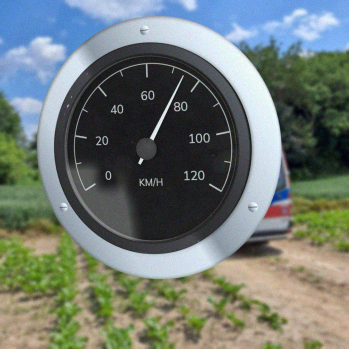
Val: 75 km/h
